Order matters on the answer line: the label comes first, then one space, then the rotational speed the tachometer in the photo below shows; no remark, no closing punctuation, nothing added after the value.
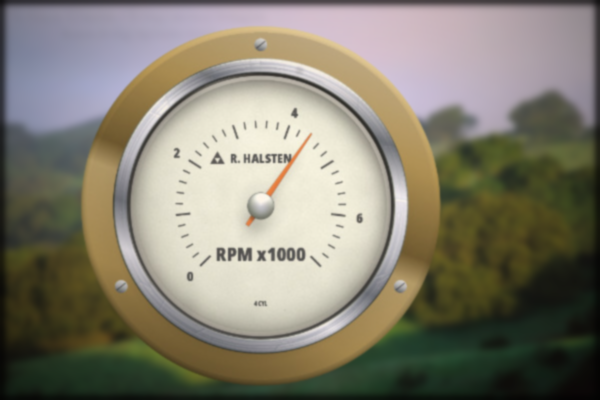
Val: 4400 rpm
